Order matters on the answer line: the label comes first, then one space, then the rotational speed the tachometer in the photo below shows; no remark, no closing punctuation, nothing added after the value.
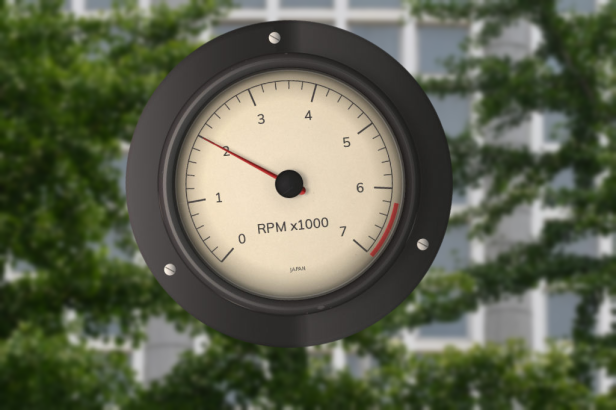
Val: 2000 rpm
